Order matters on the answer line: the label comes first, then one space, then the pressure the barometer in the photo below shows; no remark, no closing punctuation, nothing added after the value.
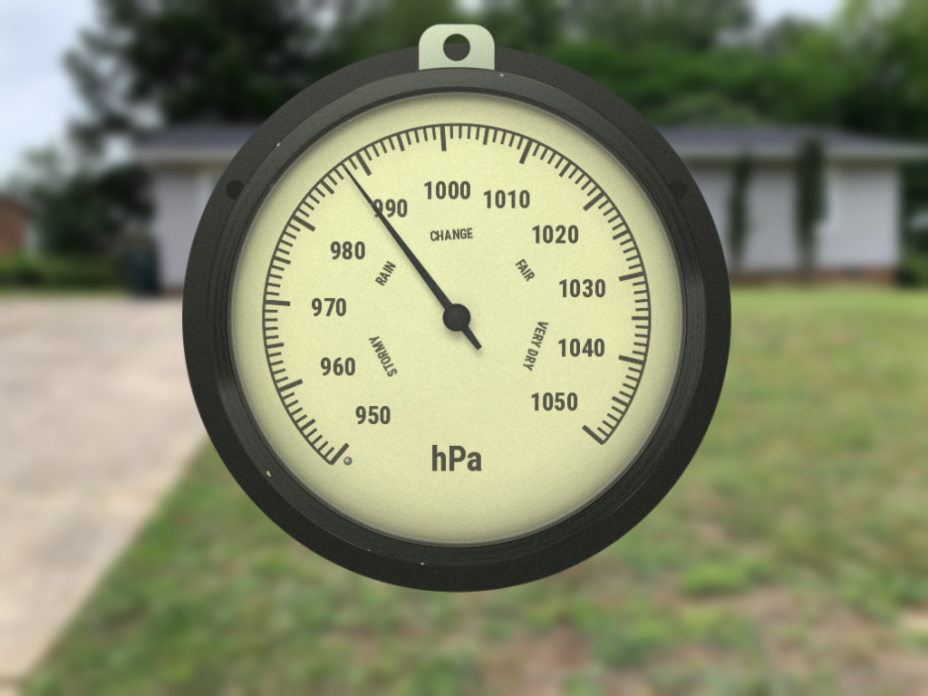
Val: 988 hPa
